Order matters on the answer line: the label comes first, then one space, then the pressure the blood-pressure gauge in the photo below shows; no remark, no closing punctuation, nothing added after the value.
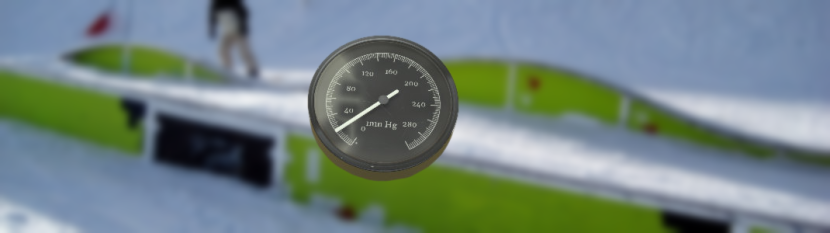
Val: 20 mmHg
